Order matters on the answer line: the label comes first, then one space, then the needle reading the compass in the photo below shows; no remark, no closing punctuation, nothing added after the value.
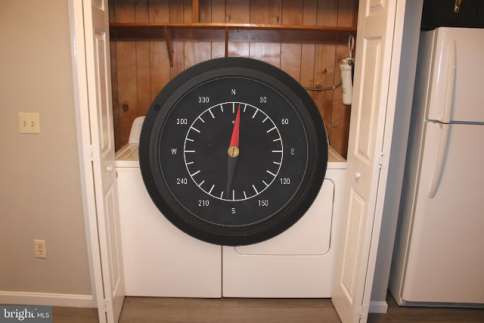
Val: 7.5 °
